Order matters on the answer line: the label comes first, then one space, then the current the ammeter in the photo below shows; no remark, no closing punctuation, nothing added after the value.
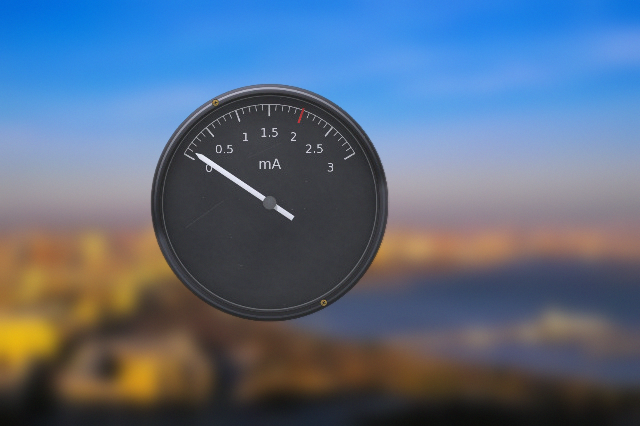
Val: 0.1 mA
